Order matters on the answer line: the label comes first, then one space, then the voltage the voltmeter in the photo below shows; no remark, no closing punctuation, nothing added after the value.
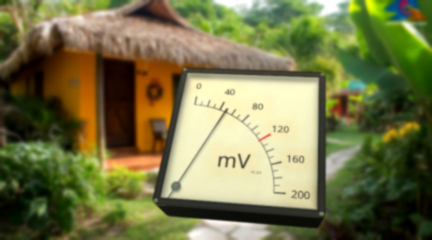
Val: 50 mV
